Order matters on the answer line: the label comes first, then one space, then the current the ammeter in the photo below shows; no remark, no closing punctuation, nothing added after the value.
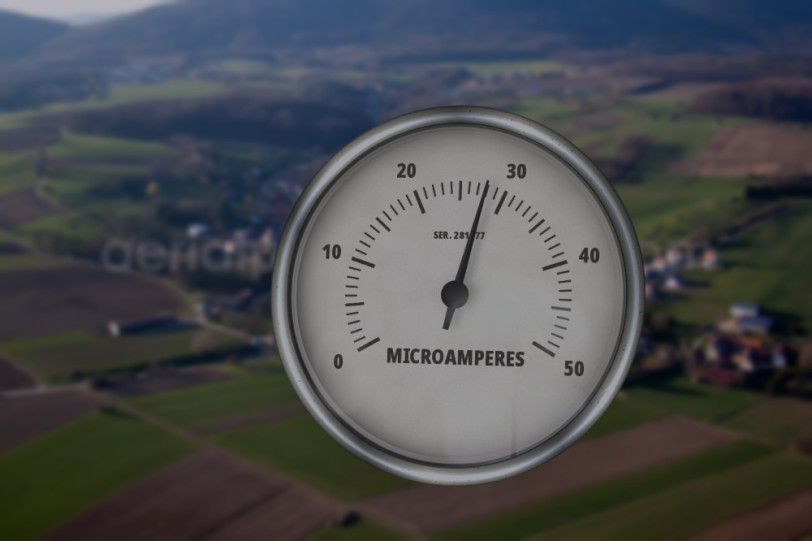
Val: 28 µA
